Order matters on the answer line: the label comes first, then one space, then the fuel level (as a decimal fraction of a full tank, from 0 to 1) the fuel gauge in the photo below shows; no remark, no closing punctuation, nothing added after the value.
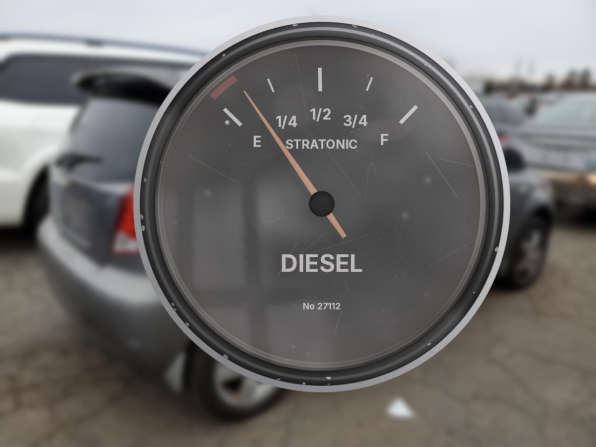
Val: 0.125
